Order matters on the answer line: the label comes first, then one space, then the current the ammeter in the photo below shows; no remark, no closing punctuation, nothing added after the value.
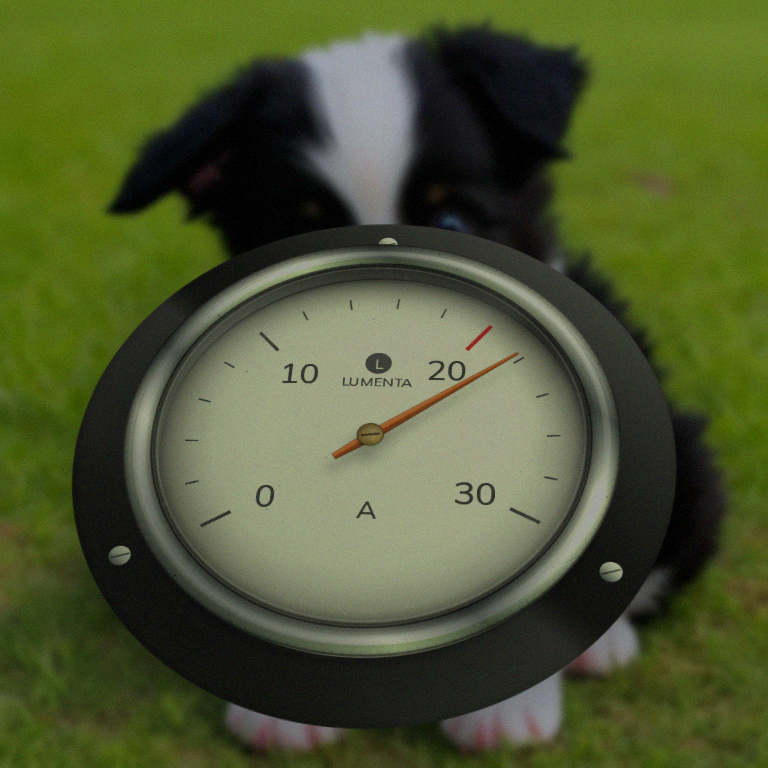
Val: 22 A
